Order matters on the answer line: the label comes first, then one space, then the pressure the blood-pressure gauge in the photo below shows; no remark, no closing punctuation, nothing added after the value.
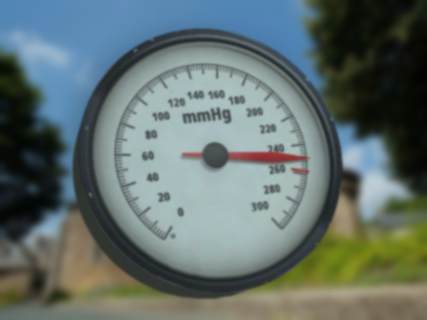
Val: 250 mmHg
